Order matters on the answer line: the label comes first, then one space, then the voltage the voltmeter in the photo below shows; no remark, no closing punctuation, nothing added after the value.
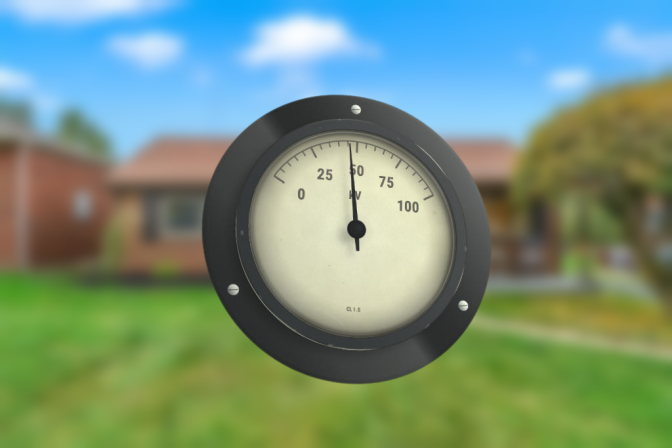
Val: 45 kV
